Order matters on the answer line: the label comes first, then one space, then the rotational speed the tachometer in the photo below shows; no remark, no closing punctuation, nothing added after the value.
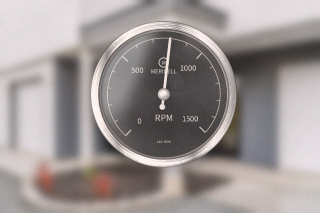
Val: 800 rpm
